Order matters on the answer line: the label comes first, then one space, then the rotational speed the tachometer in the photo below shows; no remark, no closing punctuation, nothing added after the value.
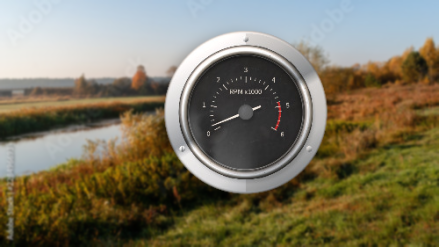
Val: 200 rpm
